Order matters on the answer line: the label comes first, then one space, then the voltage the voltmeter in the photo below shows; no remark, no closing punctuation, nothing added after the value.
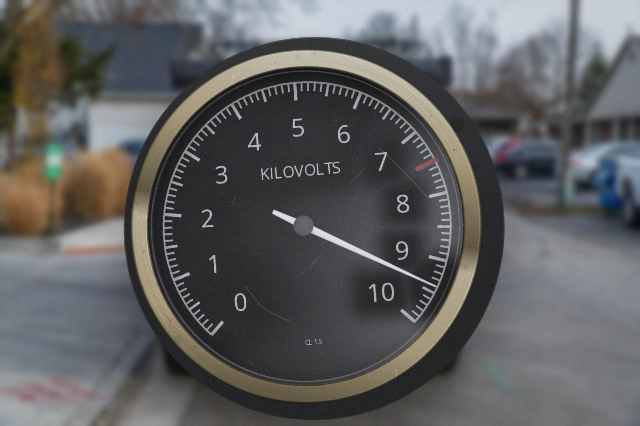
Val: 9.4 kV
